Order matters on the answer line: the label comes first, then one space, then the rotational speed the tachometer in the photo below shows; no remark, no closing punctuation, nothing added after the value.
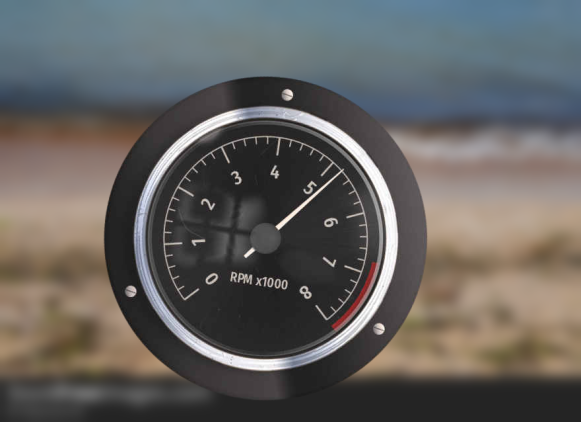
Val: 5200 rpm
